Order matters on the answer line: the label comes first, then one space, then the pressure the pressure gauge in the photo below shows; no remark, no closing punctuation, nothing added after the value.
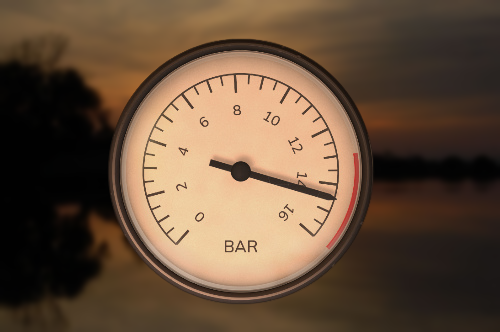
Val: 14.5 bar
